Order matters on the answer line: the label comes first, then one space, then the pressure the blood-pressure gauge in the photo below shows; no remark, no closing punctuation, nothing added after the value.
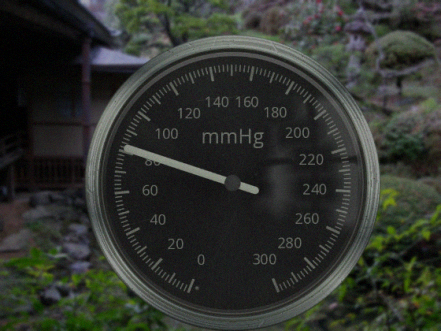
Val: 82 mmHg
